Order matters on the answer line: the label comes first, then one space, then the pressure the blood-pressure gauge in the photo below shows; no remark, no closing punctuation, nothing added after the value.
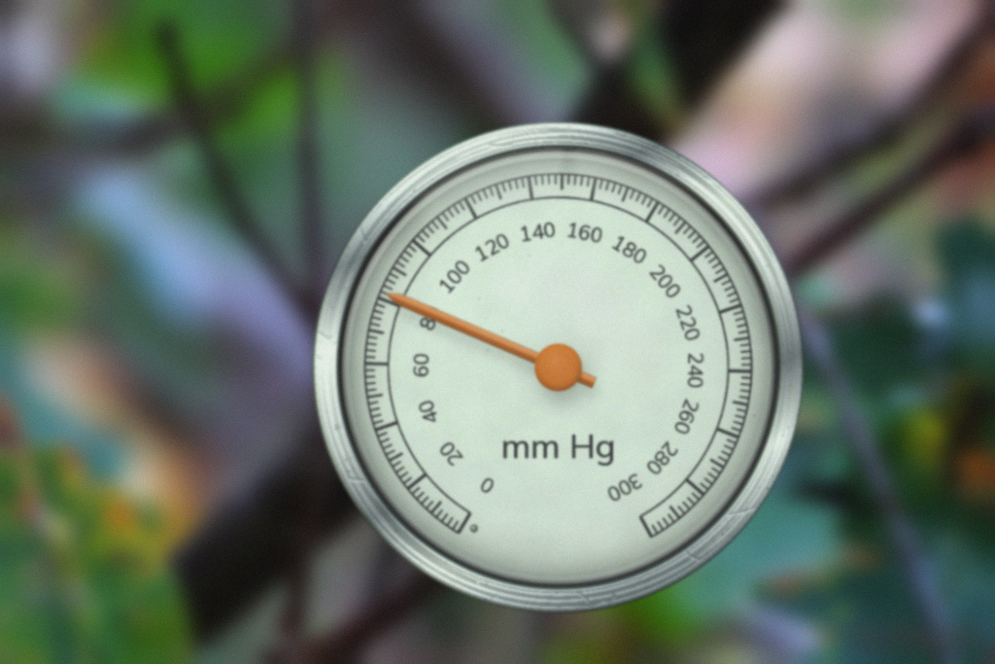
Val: 82 mmHg
